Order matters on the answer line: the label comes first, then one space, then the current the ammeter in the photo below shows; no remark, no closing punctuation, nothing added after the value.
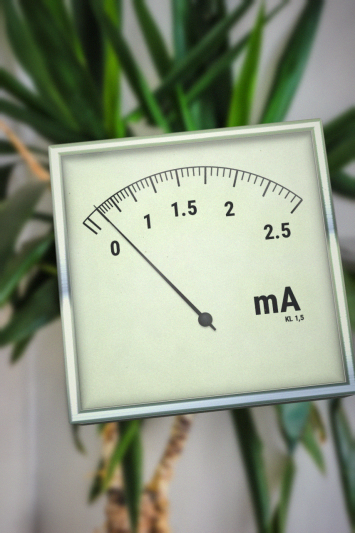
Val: 0.5 mA
